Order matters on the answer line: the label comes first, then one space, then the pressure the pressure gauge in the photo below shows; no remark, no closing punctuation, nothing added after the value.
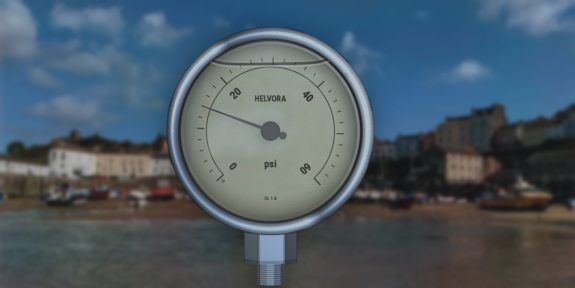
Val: 14 psi
